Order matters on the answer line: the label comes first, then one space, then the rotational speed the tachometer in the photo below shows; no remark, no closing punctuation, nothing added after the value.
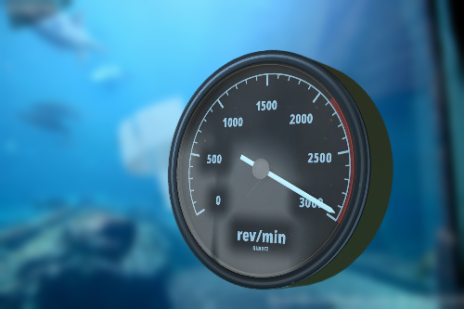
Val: 2950 rpm
